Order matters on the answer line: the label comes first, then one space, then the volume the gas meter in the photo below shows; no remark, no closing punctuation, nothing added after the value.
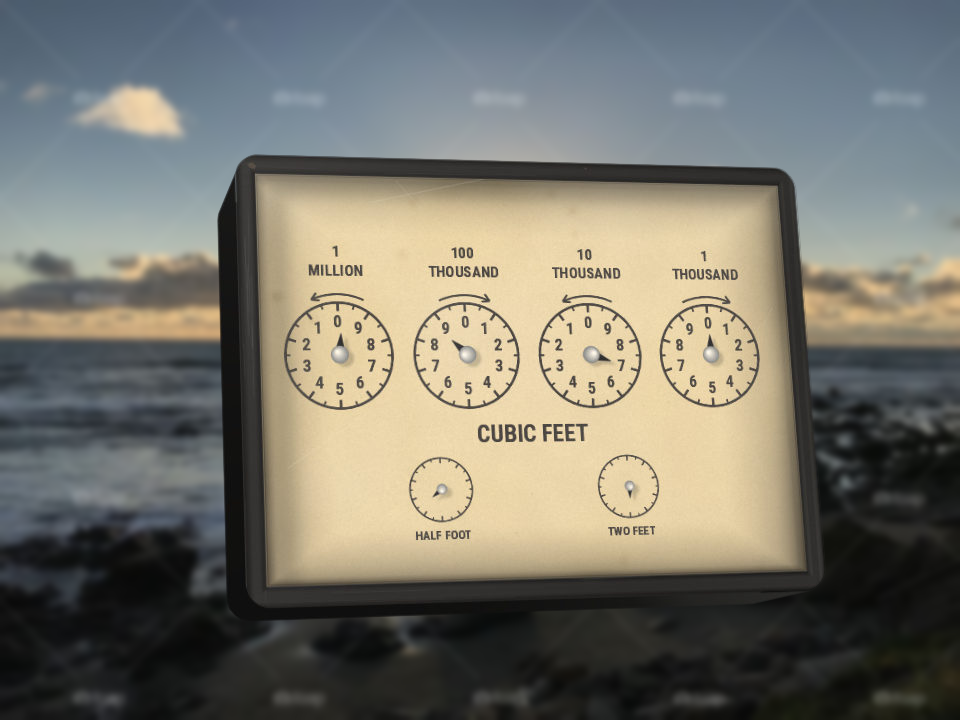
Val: 987000 ft³
